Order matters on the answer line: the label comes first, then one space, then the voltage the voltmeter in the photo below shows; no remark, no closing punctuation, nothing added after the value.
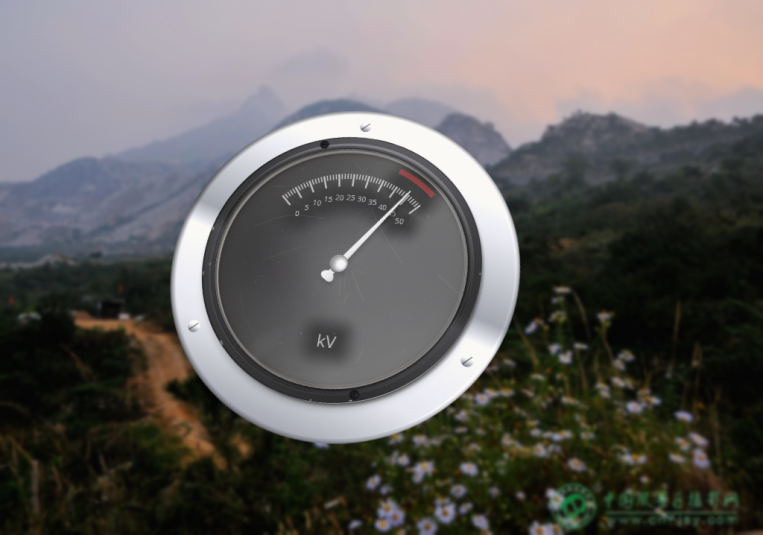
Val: 45 kV
